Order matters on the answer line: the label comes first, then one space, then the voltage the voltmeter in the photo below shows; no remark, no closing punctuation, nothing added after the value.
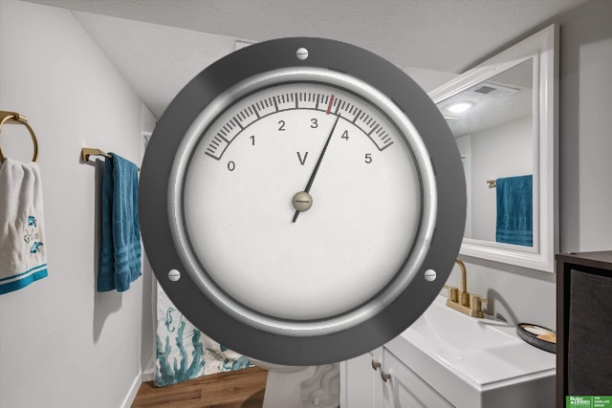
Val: 3.6 V
